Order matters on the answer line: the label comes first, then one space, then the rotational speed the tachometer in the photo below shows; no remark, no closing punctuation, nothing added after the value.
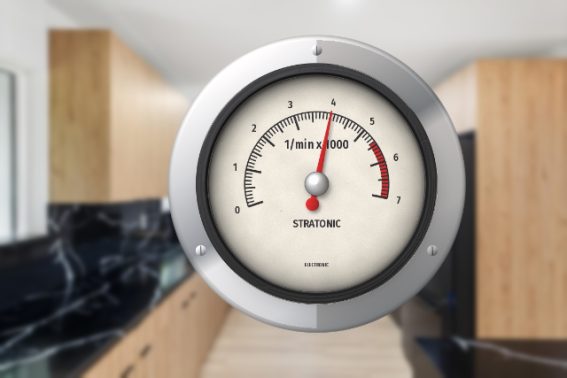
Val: 4000 rpm
